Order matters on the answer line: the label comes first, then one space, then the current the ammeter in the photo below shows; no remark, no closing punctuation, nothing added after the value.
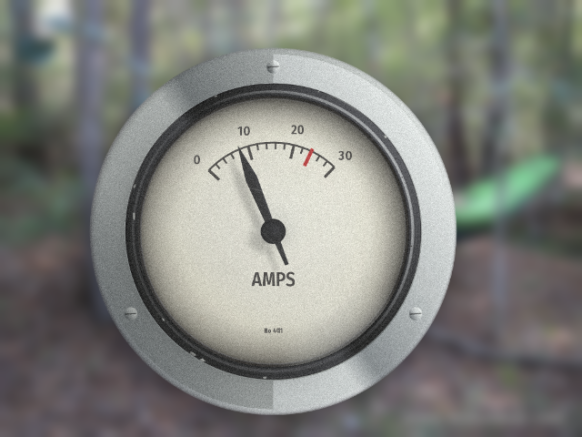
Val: 8 A
